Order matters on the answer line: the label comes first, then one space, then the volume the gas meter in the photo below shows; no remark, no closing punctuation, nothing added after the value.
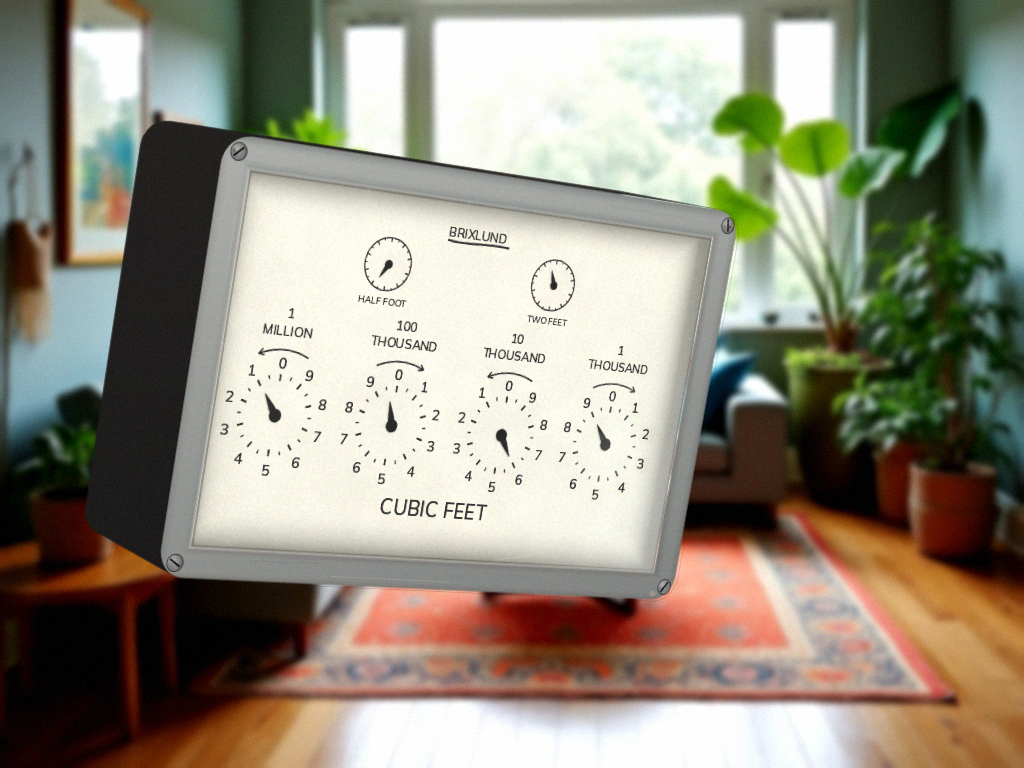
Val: 95900 ft³
